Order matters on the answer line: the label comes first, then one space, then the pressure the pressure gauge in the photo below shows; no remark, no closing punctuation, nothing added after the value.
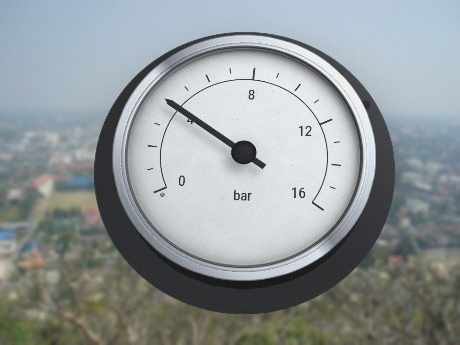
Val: 4 bar
